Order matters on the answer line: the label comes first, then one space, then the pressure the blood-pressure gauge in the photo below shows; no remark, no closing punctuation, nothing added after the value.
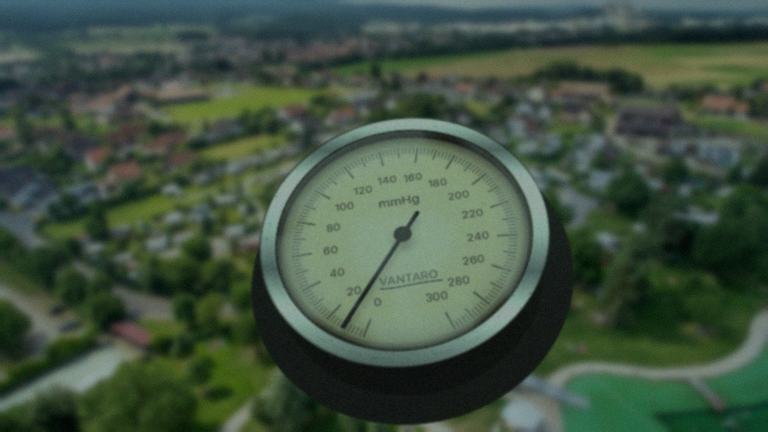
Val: 10 mmHg
